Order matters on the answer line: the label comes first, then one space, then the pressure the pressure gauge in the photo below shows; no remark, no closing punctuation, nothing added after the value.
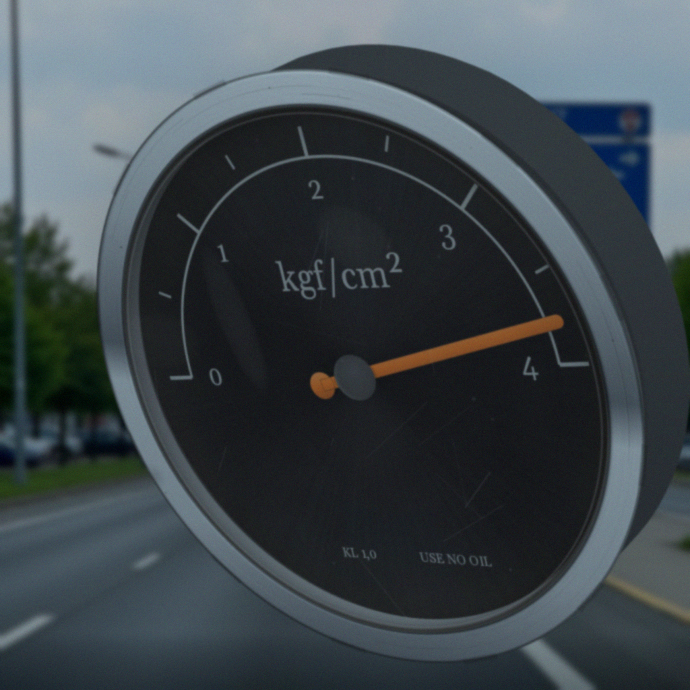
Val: 3.75 kg/cm²
